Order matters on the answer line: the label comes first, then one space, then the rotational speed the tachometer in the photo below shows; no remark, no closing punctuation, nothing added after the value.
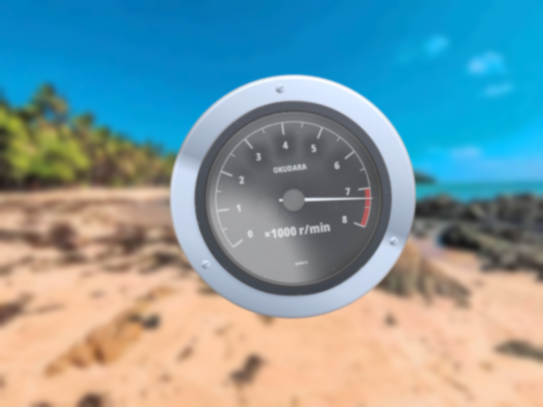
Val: 7250 rpm
